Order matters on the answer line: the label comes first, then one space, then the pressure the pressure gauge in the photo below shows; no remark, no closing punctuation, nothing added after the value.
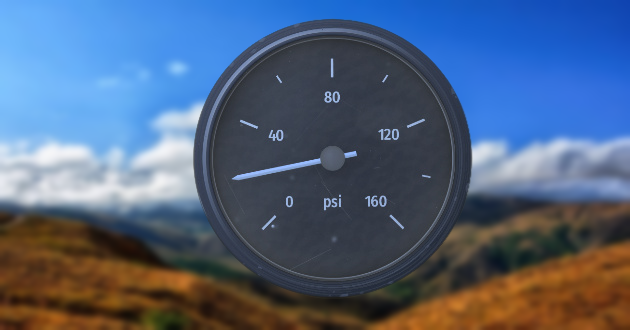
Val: 20 psi
